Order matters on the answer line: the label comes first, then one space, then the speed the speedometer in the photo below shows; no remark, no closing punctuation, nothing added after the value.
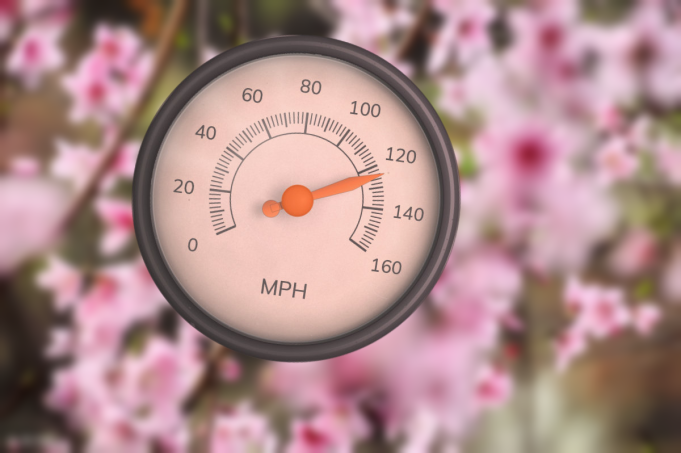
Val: 124 mph
